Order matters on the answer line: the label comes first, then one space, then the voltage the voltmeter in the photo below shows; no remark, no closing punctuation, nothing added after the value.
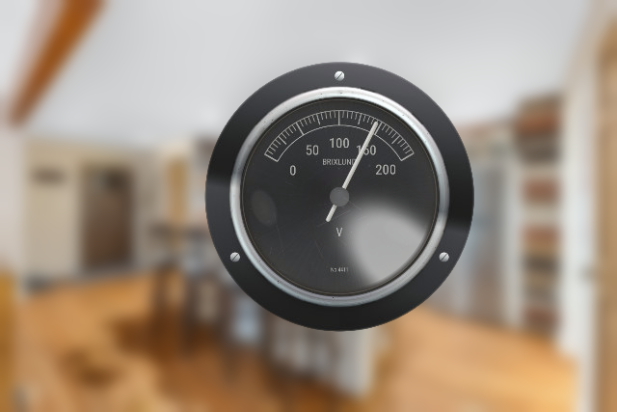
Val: 145 V
